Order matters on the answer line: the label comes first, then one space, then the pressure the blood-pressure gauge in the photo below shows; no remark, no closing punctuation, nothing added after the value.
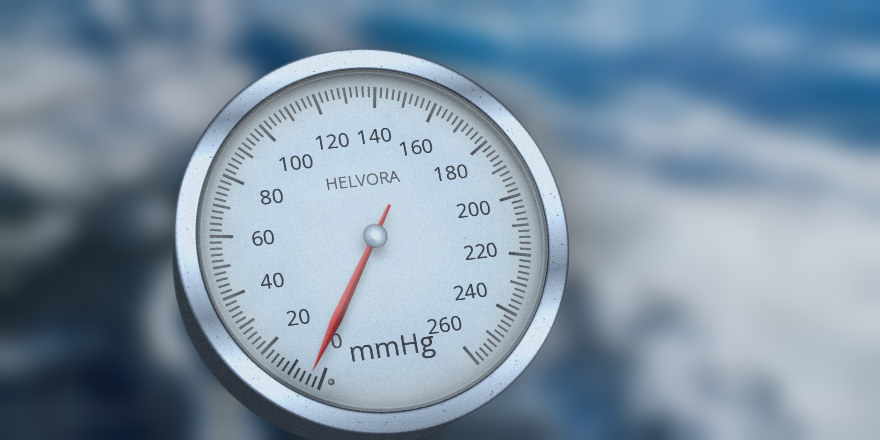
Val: 4 mmHg
